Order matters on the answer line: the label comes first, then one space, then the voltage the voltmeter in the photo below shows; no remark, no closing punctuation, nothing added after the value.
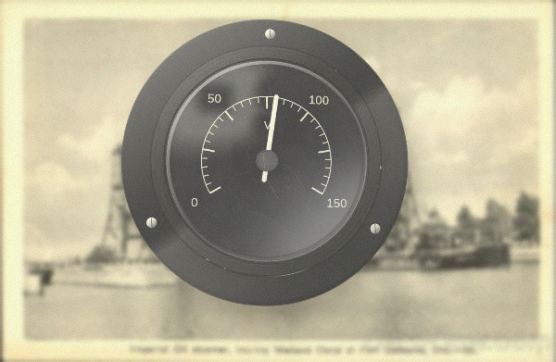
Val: 80 V
